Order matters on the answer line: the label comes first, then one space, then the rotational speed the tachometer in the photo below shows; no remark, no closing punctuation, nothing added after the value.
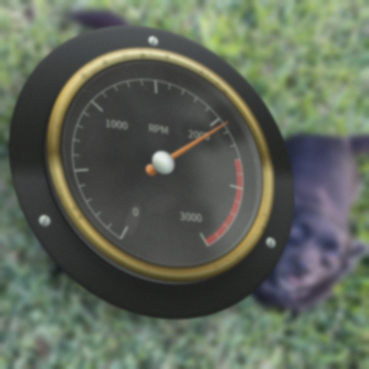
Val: 2050 rpm
